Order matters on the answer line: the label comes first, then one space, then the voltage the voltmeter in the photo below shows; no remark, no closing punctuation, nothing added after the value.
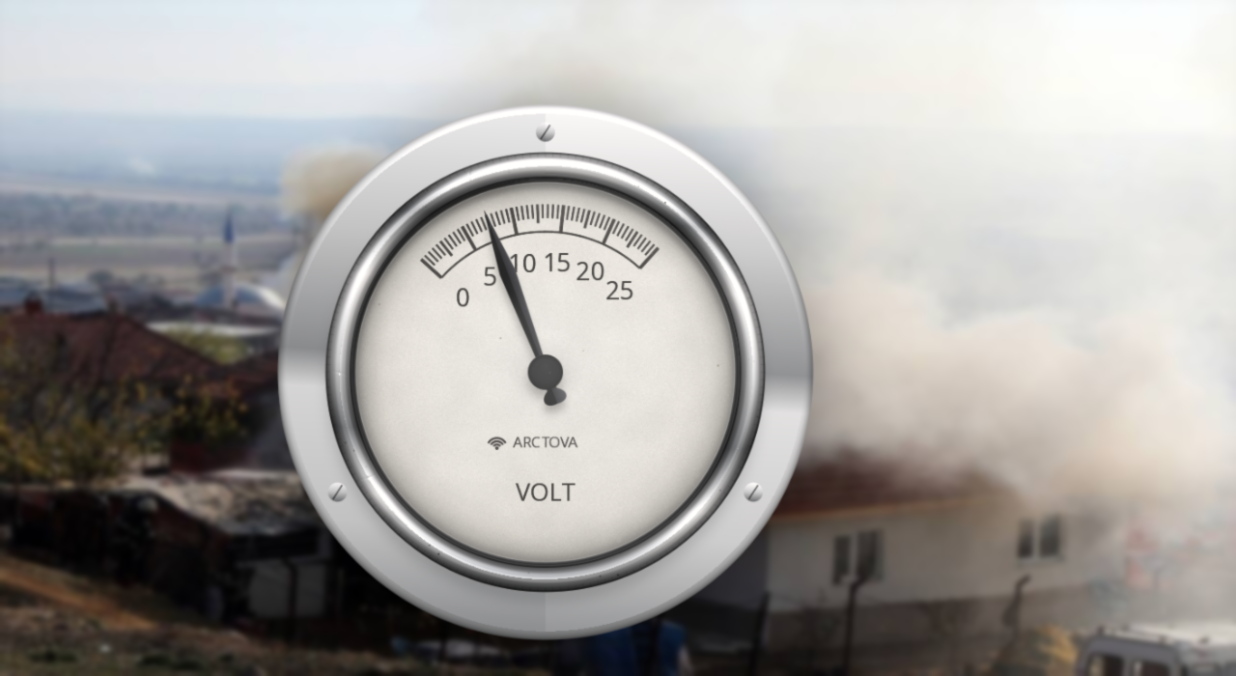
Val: 7.5 V
